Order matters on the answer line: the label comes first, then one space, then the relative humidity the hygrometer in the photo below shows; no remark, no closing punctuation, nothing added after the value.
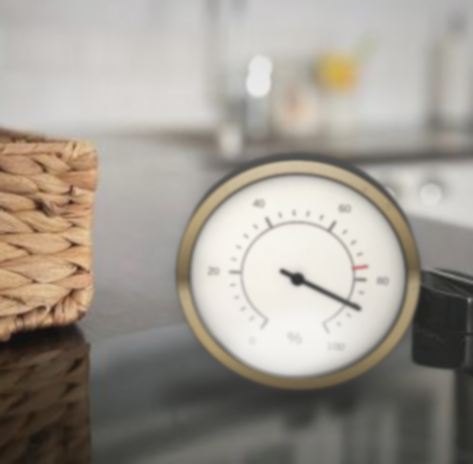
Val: 88 %
